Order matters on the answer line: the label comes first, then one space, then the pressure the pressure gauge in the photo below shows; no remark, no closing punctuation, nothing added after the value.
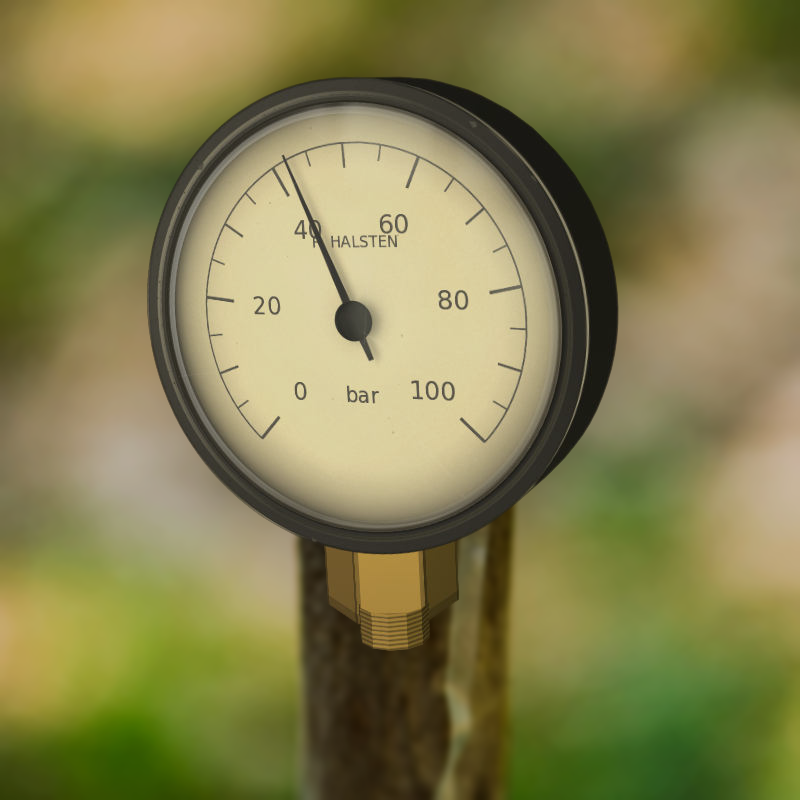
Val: 42.5 bar
